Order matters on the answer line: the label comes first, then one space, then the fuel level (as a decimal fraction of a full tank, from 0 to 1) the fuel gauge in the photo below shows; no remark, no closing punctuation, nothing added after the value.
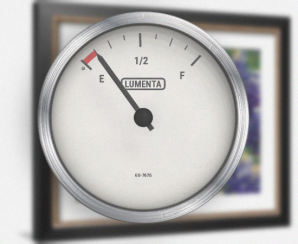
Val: 0.125
